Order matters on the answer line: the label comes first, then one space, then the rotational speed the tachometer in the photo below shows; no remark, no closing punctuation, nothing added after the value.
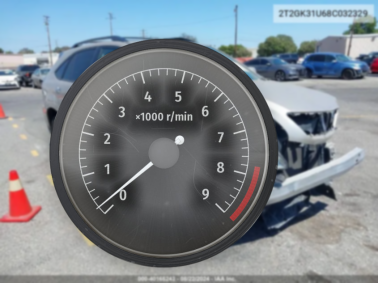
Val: 200 rpm
